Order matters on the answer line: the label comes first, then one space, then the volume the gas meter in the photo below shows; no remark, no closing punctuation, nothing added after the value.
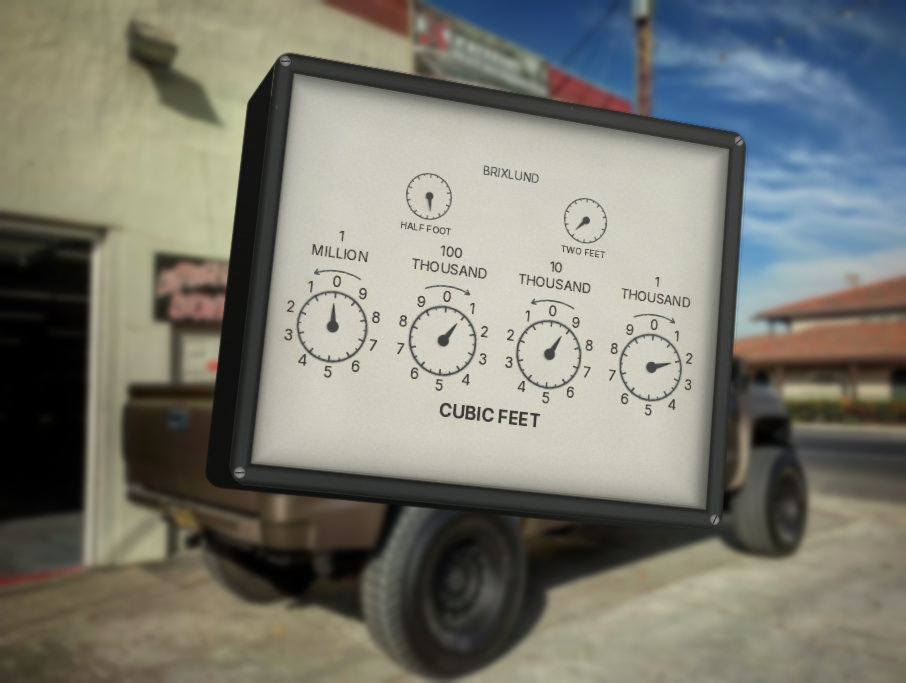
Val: 9200 ft³
